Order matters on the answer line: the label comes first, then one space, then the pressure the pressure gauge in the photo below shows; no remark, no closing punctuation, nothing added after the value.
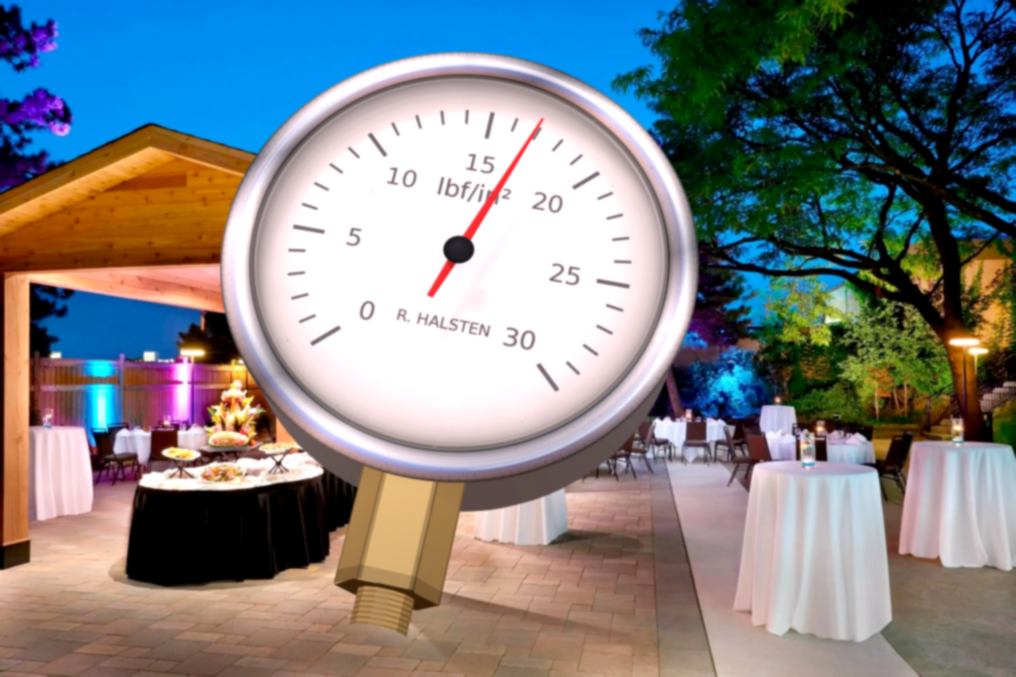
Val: 17 psi
